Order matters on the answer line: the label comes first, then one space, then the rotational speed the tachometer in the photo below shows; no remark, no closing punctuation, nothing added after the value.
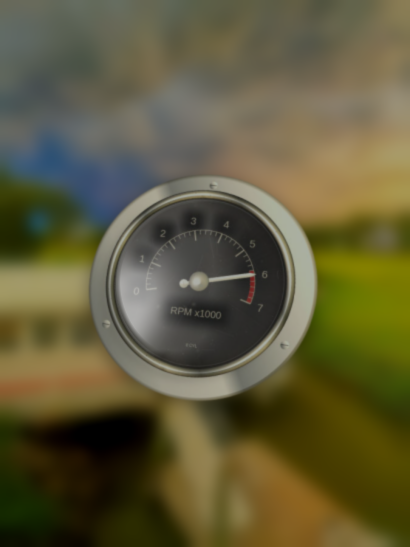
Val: 6000 rpm
